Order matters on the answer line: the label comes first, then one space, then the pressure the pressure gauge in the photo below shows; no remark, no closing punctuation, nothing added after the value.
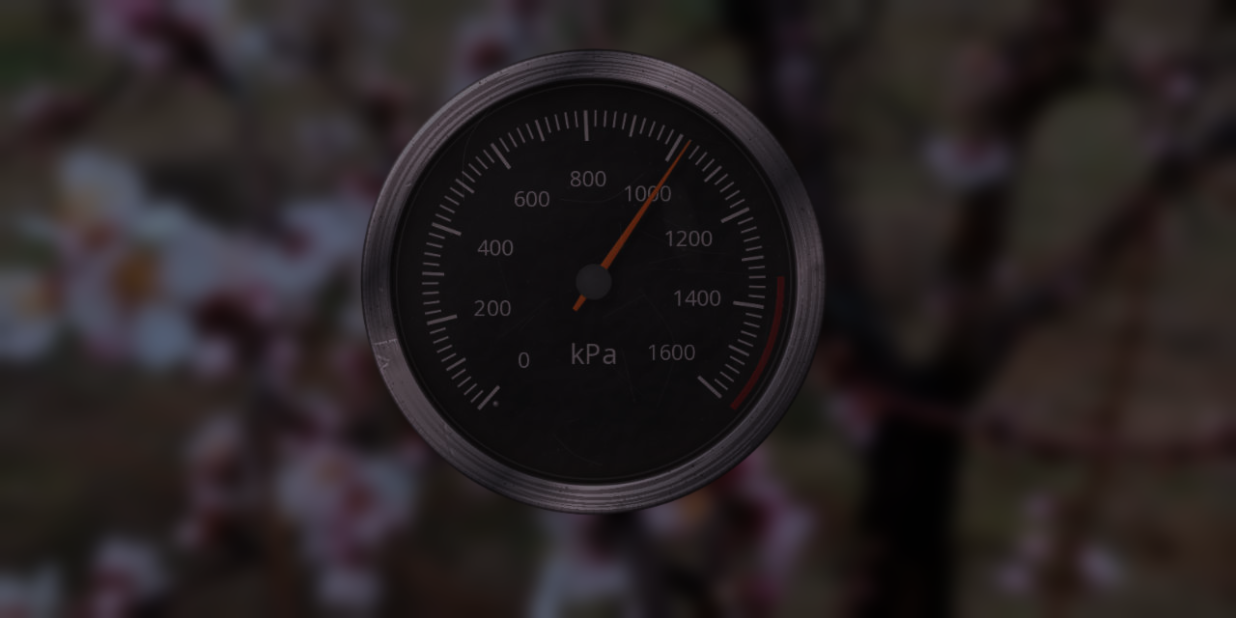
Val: 1020 kPa
